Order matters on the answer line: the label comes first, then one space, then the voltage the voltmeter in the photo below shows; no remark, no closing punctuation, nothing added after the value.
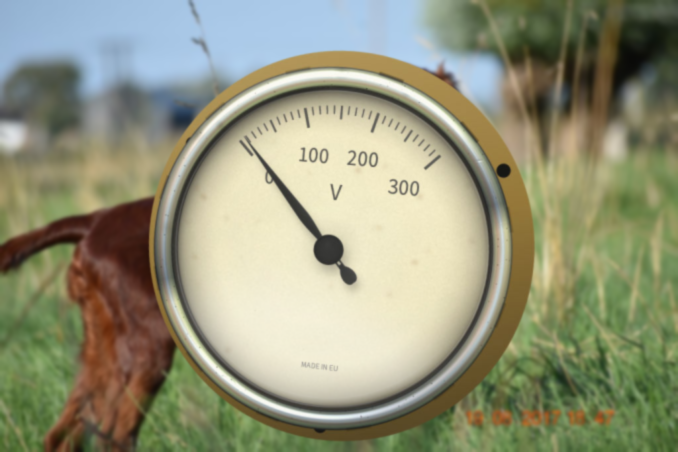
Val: 10 V
